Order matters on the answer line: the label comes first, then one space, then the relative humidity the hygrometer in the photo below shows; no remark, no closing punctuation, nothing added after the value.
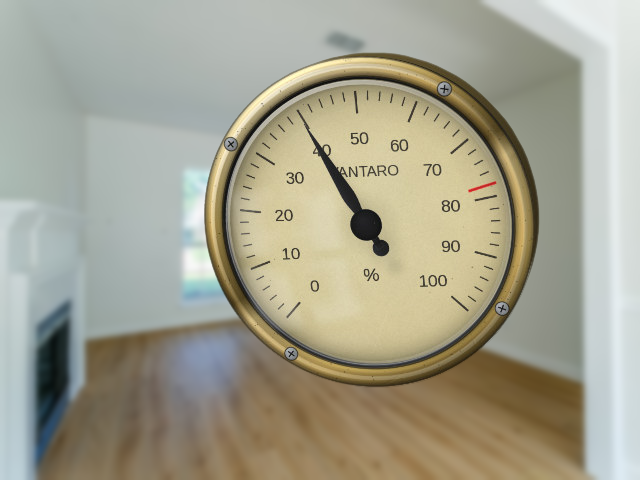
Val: 40 %
